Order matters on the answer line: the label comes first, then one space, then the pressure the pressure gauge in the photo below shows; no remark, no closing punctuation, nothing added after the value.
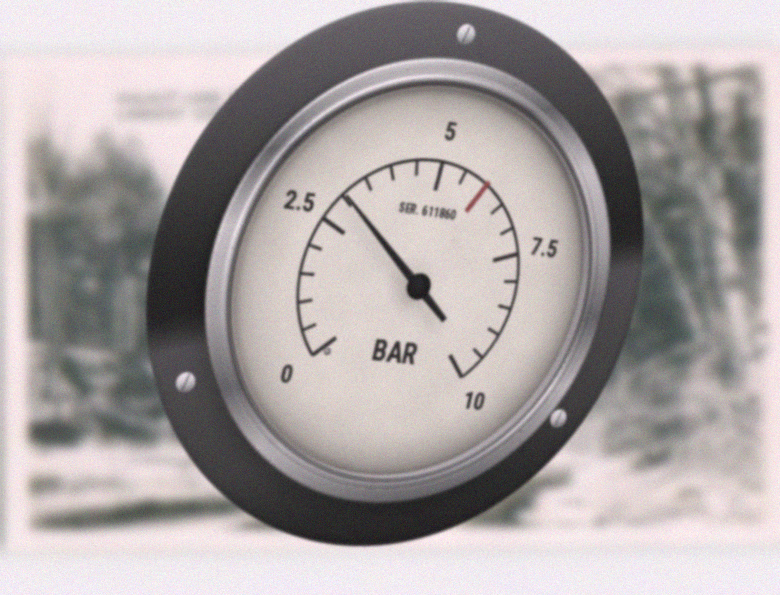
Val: 3 bar
